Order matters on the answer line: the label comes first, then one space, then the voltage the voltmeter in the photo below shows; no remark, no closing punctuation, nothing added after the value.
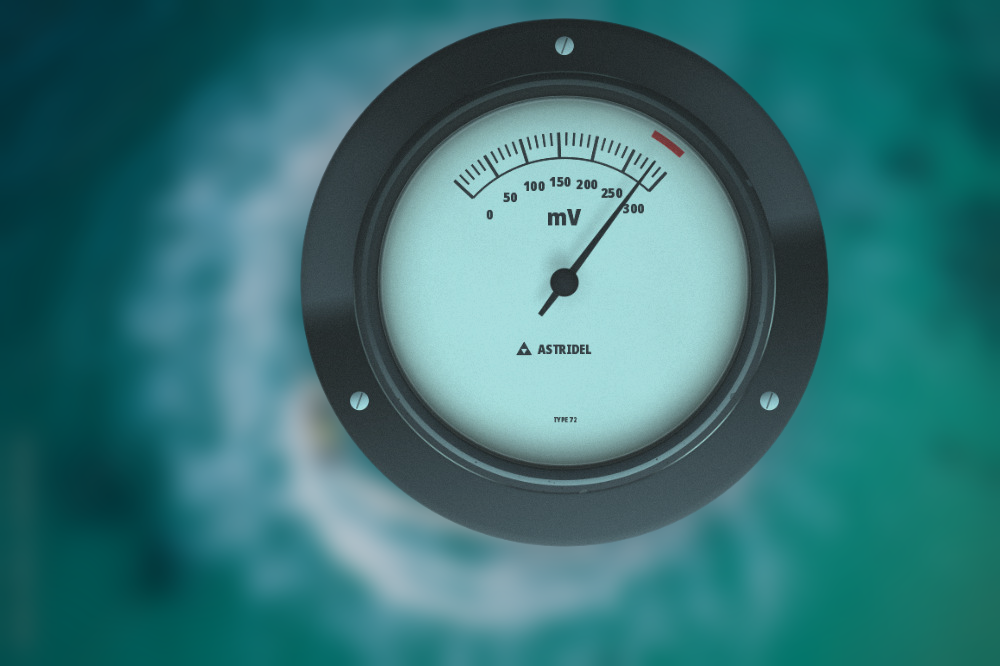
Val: 280 mV
